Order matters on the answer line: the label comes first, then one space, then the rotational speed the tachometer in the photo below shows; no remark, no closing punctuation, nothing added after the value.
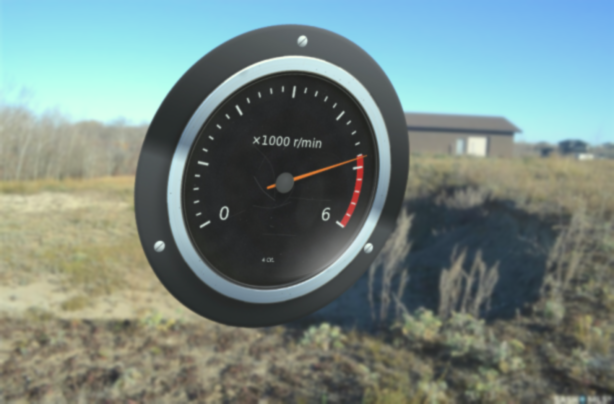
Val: 4800 rpm
